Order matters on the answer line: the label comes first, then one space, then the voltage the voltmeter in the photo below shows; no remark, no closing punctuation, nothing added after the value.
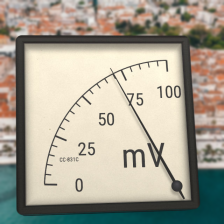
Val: 70 mV
